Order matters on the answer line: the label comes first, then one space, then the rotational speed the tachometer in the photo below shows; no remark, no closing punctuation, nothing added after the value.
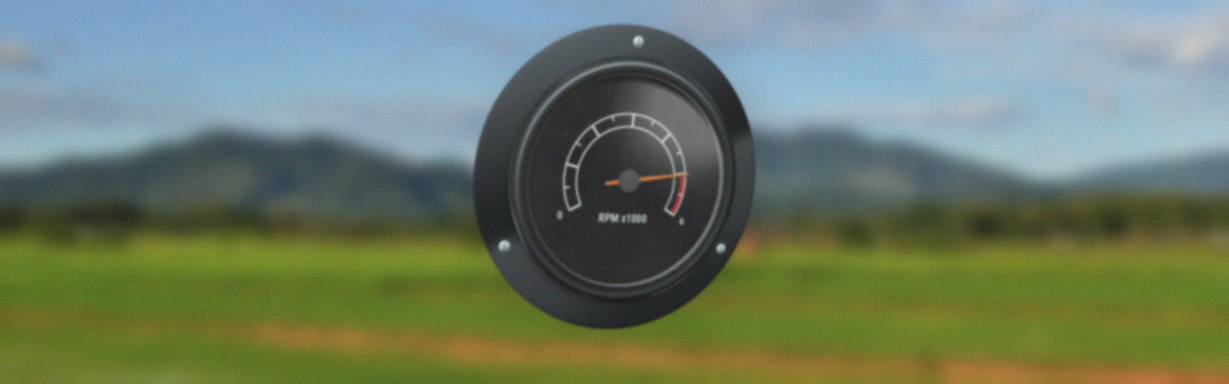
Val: 5000 rpm
